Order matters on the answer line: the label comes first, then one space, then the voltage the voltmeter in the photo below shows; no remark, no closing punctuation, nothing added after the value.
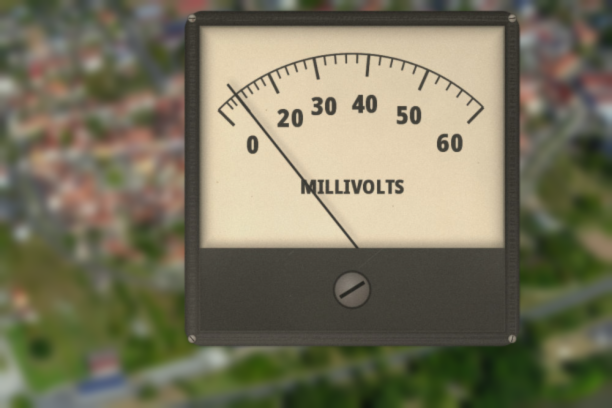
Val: 10 mV
